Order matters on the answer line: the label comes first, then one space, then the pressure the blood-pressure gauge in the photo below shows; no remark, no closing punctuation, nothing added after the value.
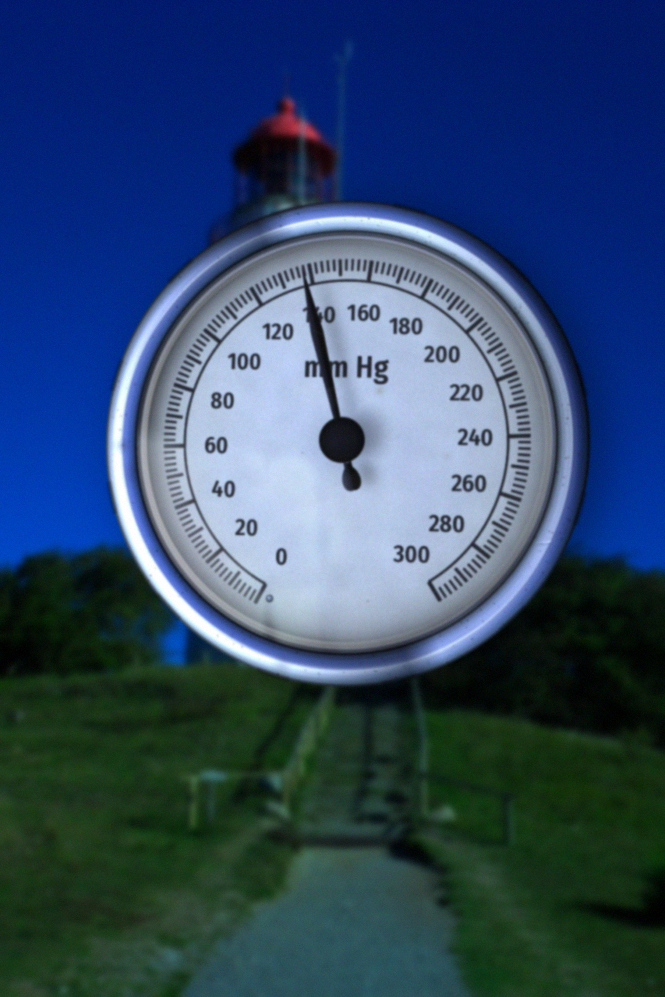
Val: 138 mmHg
